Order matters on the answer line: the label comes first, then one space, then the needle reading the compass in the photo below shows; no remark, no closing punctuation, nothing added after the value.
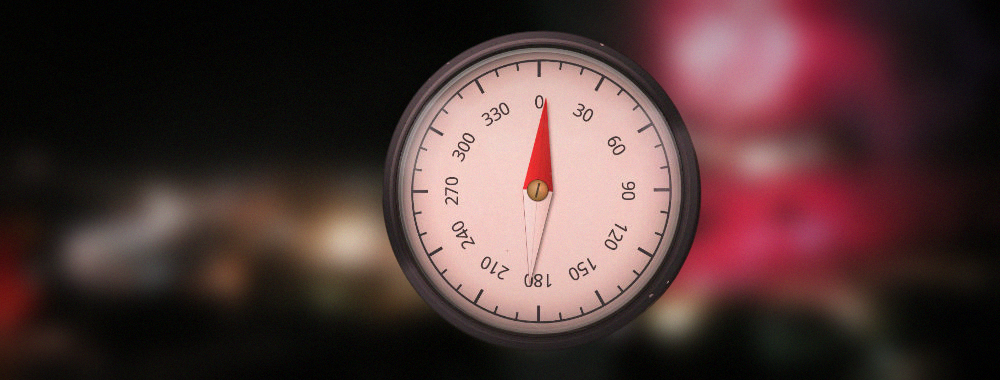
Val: 5 °
